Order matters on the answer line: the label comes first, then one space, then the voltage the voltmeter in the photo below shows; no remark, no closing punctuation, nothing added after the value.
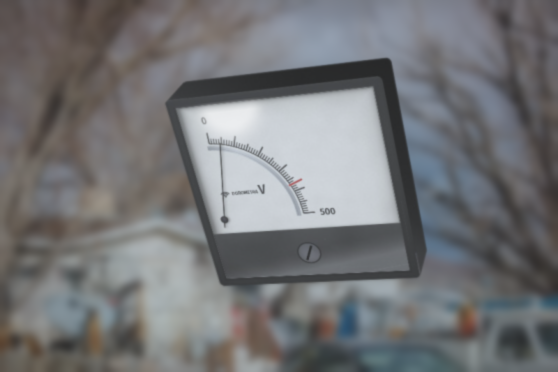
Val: 50 V
